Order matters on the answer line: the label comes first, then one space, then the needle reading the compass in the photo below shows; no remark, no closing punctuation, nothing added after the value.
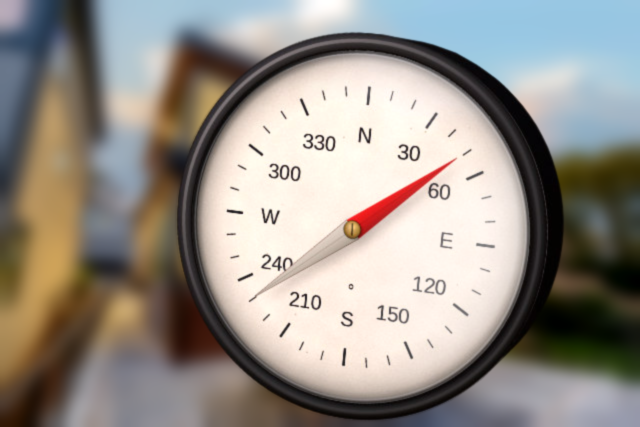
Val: 50 °
